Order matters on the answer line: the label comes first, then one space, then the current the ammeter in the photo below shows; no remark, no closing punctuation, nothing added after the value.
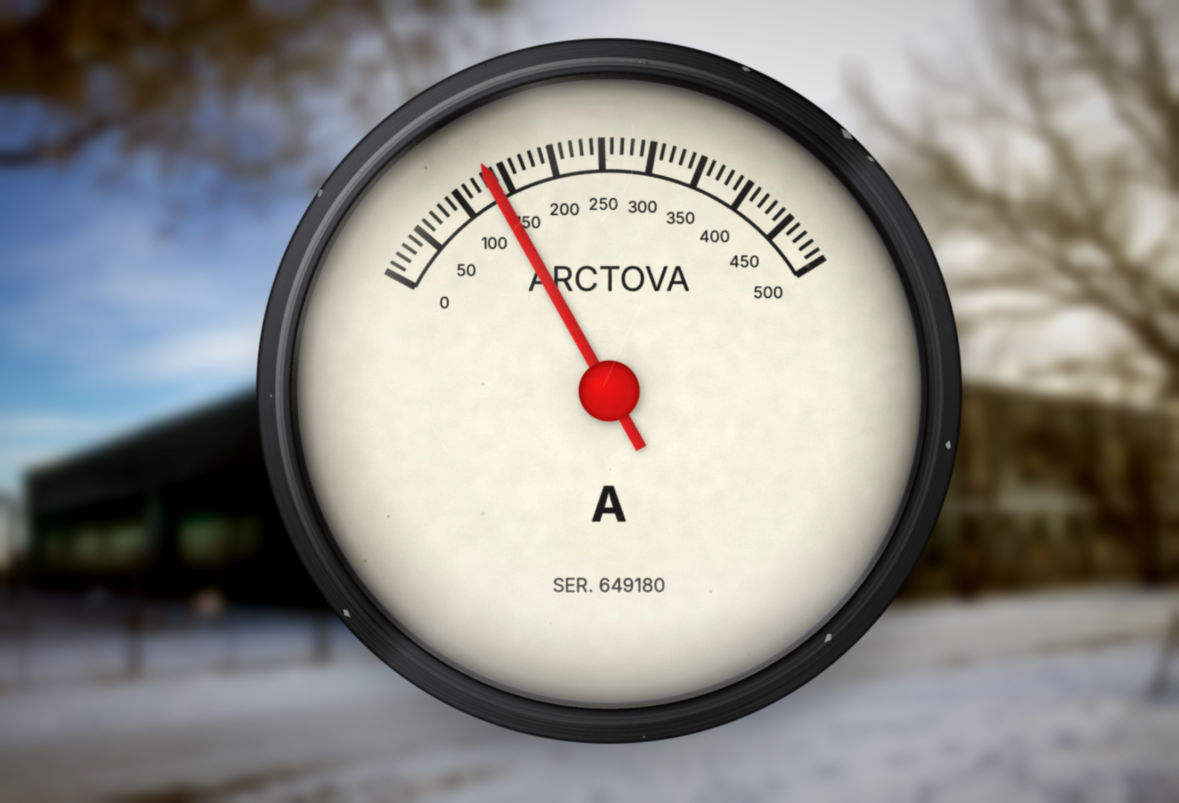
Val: 135 A
